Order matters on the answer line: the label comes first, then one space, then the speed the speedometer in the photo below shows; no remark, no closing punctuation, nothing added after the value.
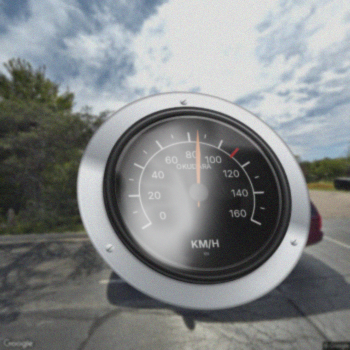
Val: 85 km/h
